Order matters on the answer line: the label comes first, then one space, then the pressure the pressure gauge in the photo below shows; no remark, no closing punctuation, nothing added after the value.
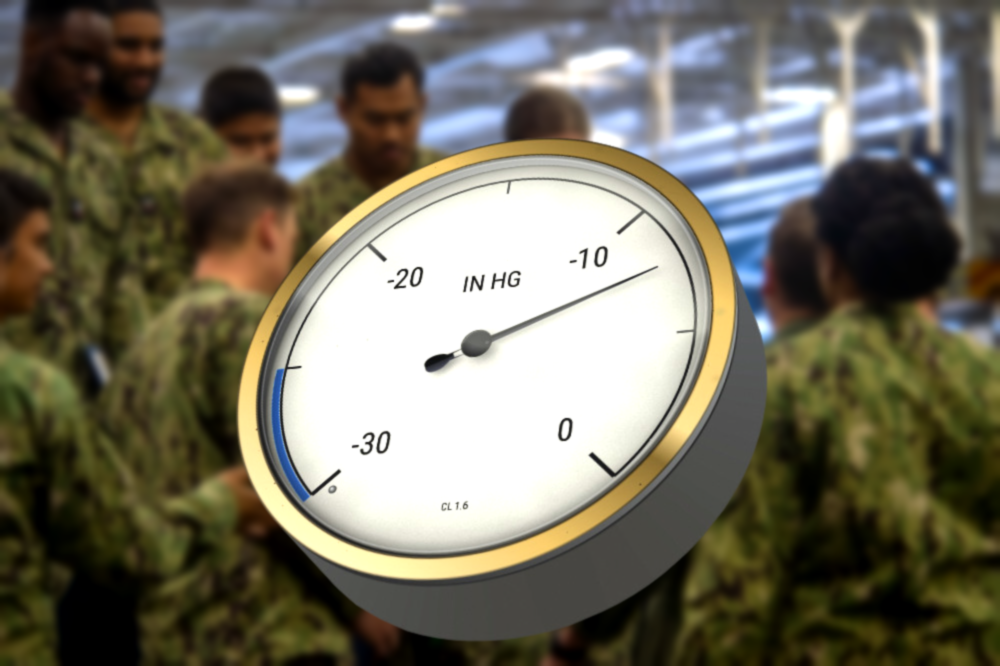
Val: -7.5 inHg
